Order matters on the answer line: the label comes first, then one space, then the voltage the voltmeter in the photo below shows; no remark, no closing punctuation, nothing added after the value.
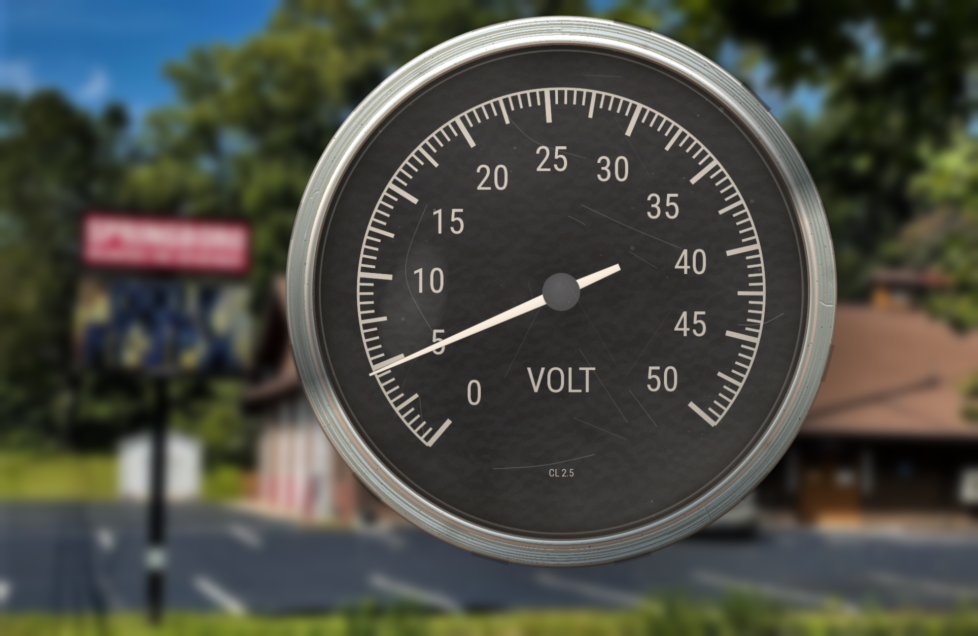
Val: 4.75 V
